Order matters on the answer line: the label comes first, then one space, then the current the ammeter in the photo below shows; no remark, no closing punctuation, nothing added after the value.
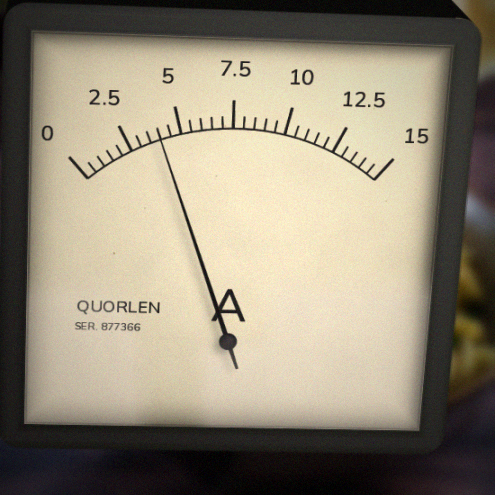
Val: 4 A
